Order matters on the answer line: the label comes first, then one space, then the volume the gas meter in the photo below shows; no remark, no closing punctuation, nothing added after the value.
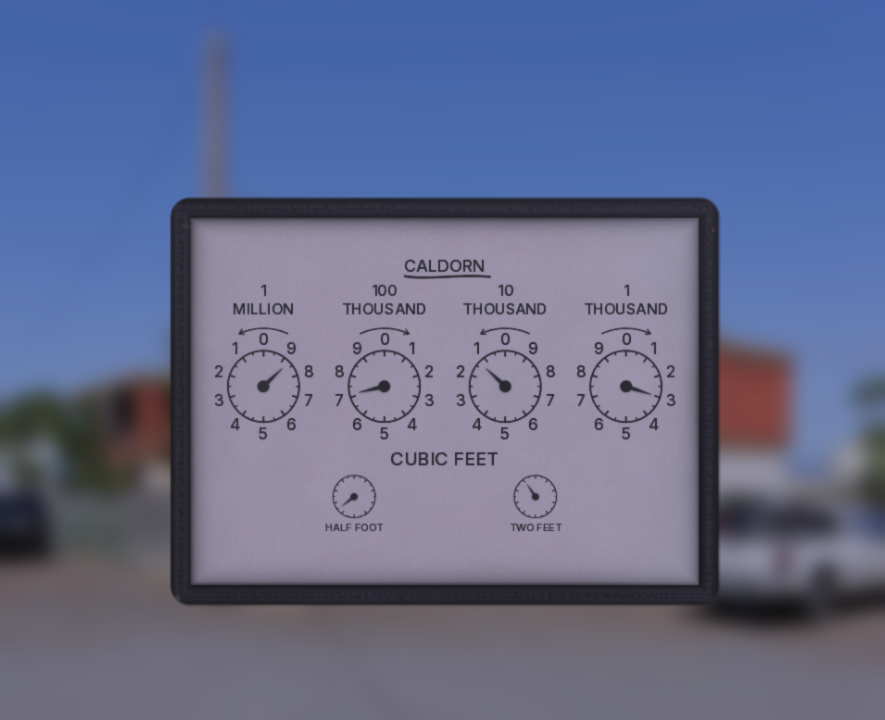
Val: 871300 ft³
